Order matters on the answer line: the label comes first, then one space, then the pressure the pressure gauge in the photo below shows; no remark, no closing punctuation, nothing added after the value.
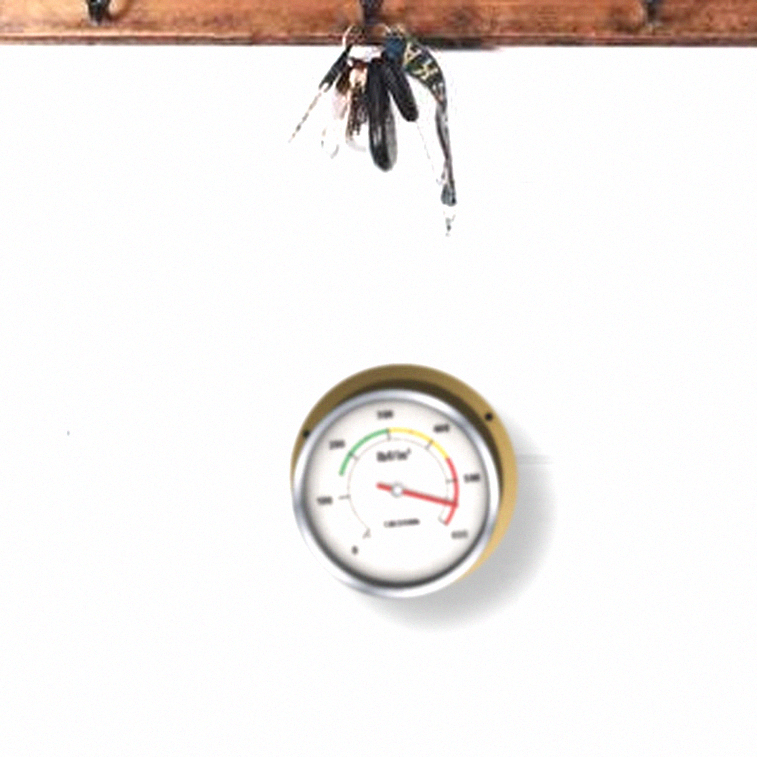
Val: 550 psi
